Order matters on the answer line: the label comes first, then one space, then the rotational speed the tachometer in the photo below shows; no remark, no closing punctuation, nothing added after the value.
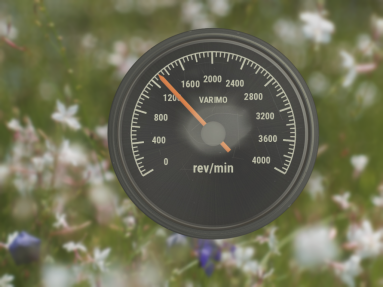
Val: 1300 rpm
